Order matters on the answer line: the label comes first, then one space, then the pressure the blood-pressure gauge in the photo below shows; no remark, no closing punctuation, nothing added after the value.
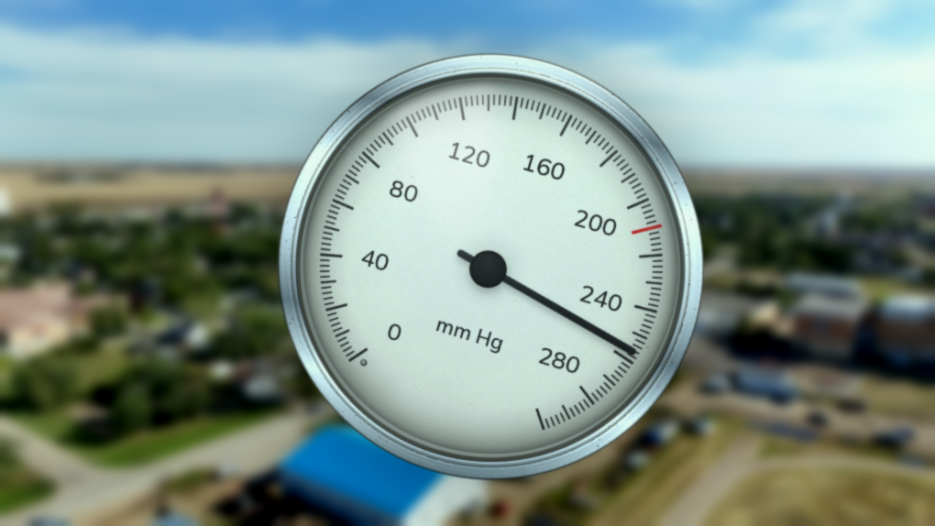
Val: 256 mmHg
